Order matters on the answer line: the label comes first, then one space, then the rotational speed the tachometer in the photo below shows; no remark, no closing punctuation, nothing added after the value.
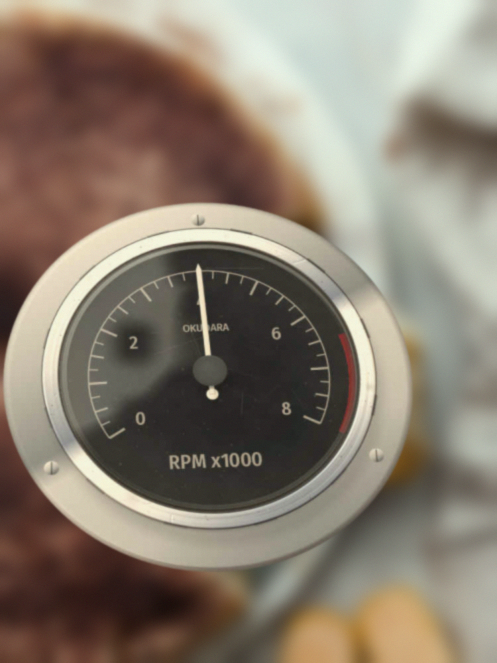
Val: 4000 rpm
